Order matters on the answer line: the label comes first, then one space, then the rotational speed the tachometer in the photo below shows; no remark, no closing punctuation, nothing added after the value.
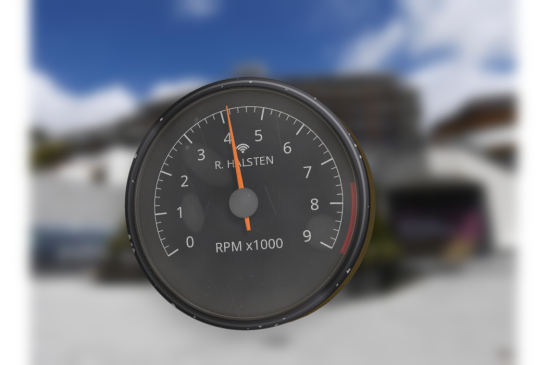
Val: 4200 rpm
